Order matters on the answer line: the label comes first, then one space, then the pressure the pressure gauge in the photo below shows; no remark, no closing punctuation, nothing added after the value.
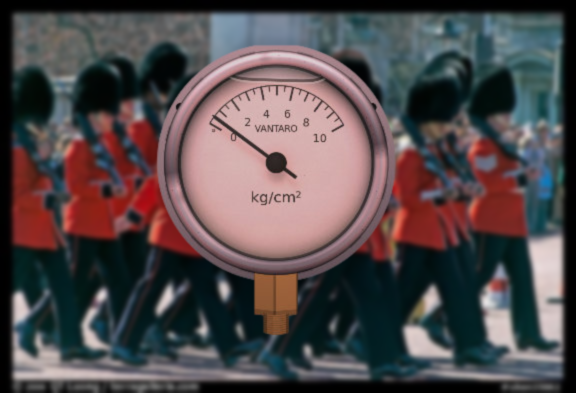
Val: 0.5 kg/cm²
